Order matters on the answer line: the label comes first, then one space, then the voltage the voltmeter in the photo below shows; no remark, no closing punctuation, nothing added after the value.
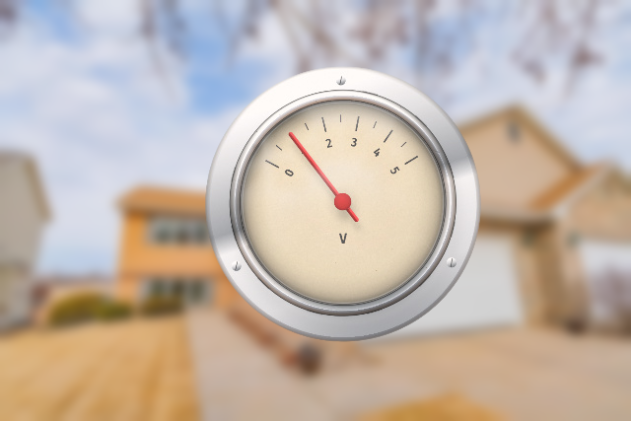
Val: 1 V
